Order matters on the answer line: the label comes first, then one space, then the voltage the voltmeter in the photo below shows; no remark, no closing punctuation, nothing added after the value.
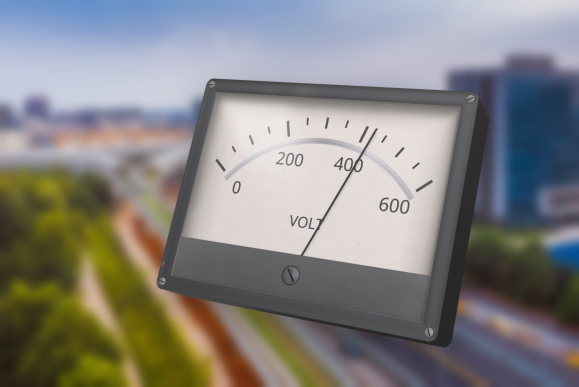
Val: 425 V
